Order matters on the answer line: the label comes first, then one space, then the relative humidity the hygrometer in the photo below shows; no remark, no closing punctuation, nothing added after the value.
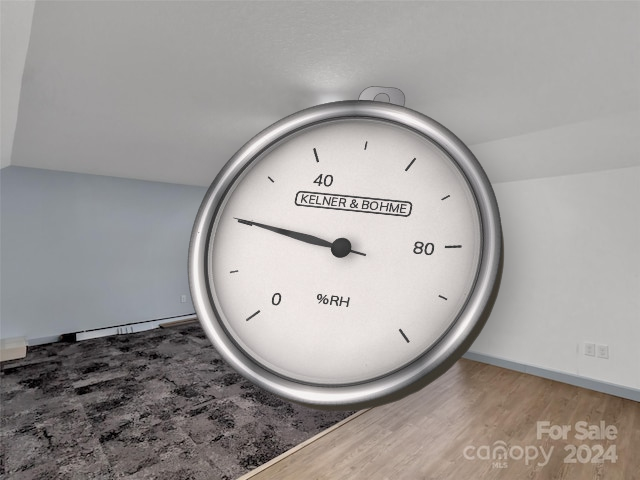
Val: 20 %
